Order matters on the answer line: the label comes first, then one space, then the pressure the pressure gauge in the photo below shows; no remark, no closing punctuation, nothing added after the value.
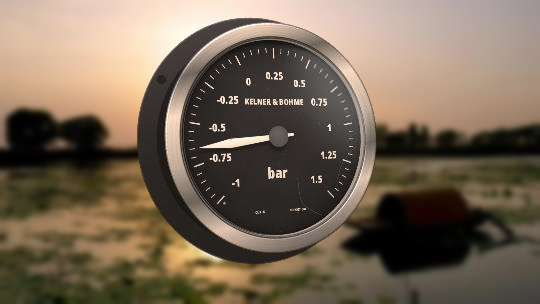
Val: -0.65 bar
